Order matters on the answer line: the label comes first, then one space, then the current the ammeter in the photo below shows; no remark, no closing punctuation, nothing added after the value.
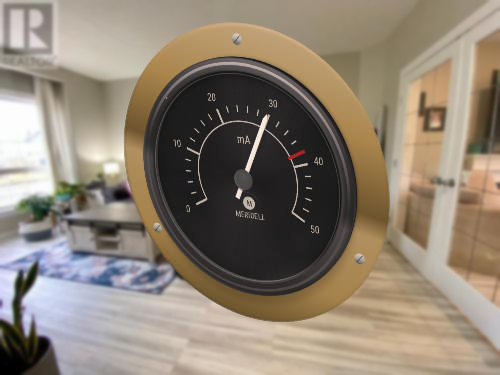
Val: 30 mA
